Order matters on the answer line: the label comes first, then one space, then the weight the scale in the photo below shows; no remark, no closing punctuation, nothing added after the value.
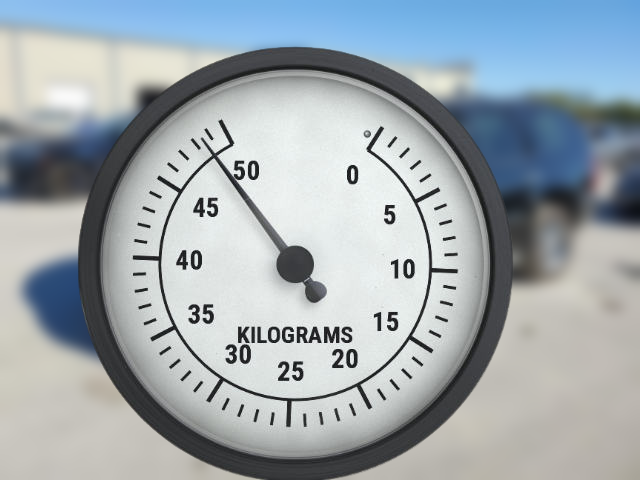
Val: 48.5 kg
